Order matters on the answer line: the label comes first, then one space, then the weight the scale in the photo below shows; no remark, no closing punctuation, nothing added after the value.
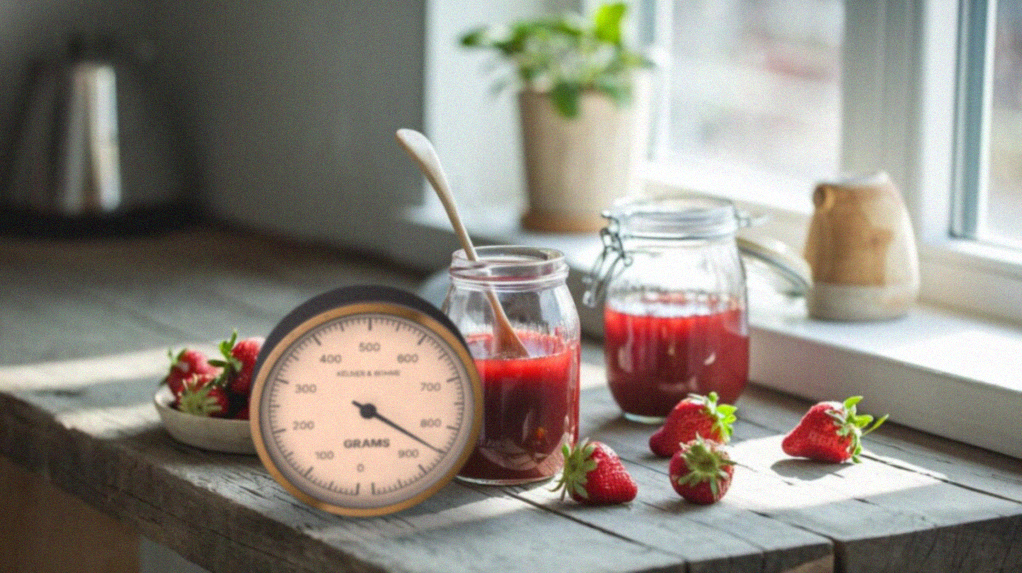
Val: 850 g
